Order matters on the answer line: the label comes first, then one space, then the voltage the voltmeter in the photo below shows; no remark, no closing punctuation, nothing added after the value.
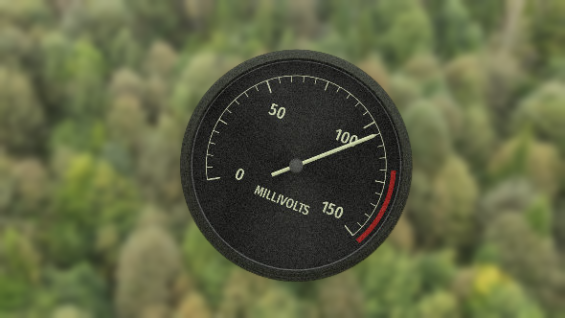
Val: 105 mV
